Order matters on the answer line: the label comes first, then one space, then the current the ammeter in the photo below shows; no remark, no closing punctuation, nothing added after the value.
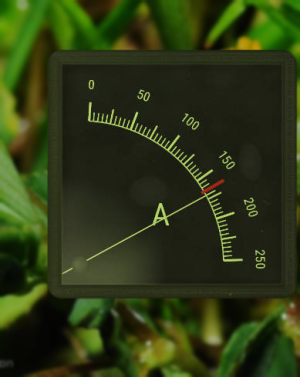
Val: 170 A
